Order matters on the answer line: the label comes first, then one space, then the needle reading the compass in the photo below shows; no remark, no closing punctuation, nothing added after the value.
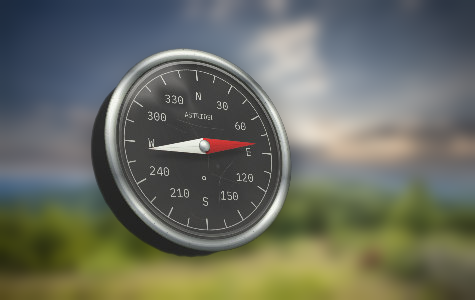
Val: 82.5 °
